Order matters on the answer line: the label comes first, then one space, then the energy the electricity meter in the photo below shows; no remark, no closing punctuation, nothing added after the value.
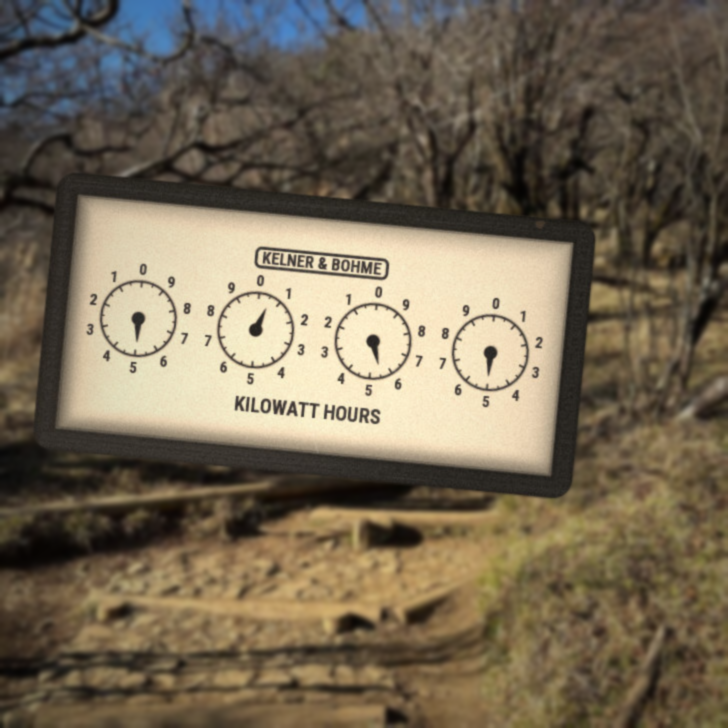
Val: 5055 kWh
